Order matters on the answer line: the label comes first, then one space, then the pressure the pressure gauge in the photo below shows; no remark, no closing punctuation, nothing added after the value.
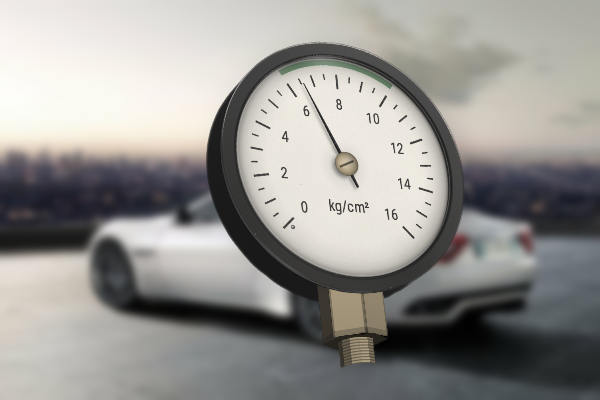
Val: 6.5 kg/cm²
